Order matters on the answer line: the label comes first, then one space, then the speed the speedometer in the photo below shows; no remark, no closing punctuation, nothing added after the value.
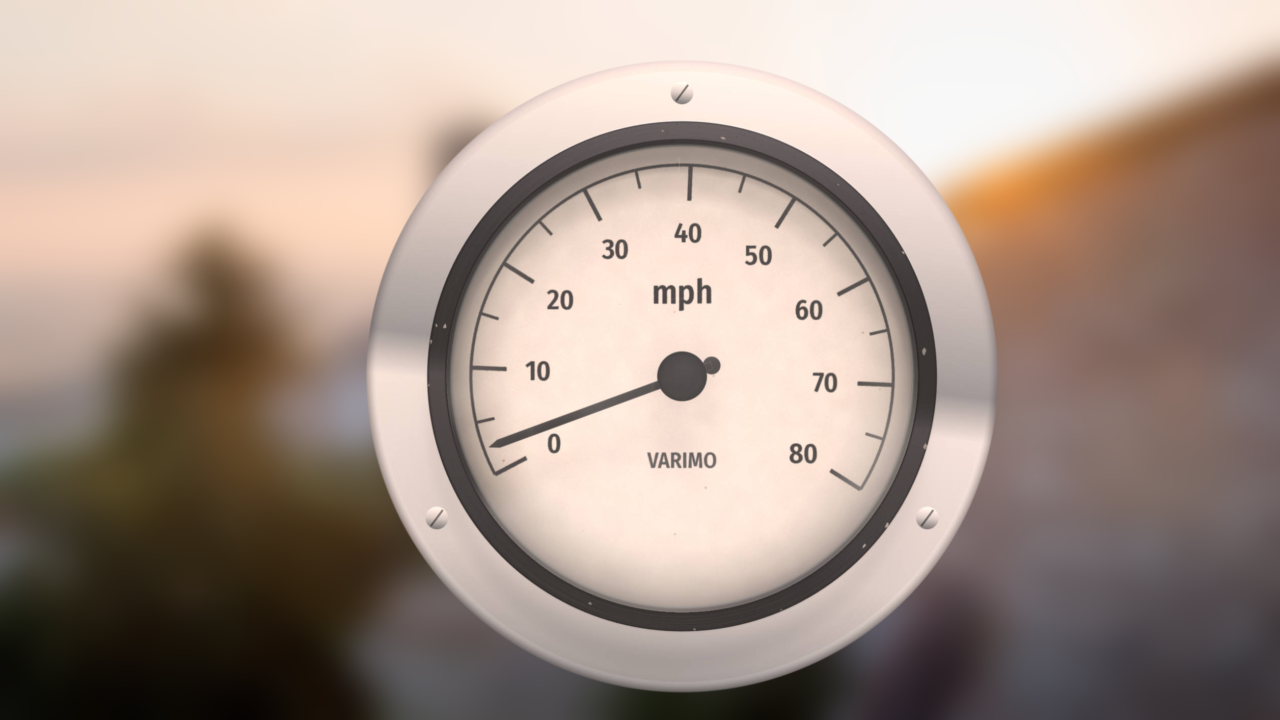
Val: 2.5 mph
